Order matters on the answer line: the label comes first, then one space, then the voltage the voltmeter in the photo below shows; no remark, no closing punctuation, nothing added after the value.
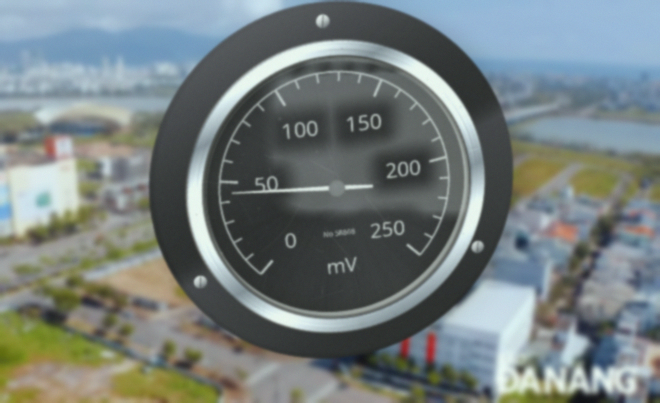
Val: 45 mV
